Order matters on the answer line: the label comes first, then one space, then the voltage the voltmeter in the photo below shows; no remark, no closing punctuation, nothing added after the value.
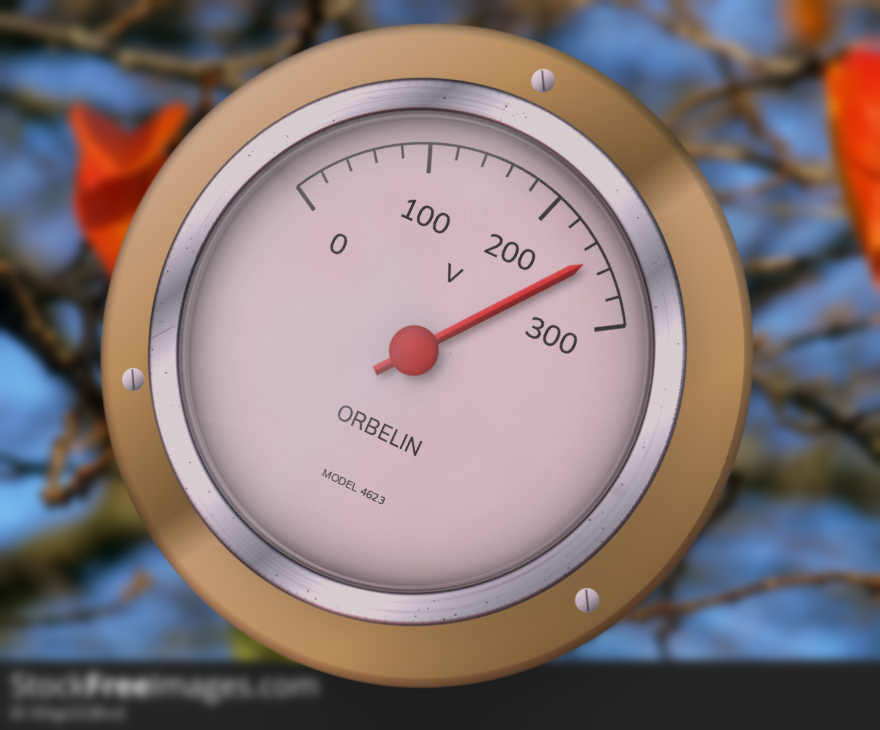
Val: 250 V
